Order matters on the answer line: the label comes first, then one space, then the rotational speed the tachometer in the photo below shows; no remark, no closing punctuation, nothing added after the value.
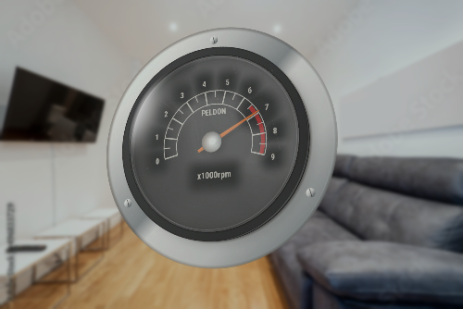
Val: 7000 rpm
